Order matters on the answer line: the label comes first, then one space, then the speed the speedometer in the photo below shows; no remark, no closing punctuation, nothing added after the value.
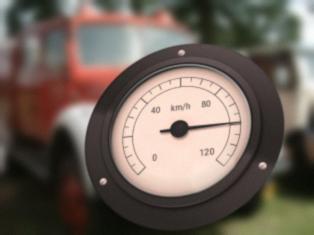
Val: 100 km/h
